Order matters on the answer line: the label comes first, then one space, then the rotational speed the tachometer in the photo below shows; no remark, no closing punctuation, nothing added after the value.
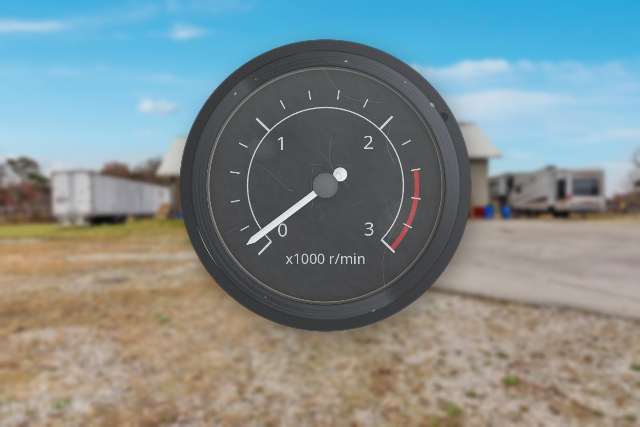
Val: 100 rpm
